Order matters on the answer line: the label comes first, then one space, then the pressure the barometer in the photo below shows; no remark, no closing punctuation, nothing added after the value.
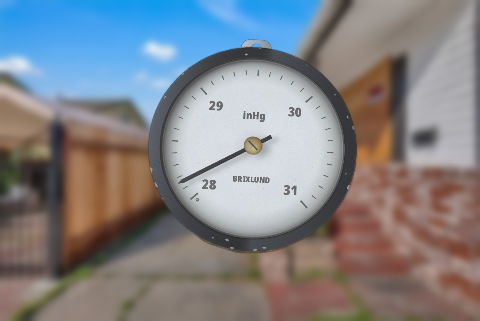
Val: 28.15 inHg
